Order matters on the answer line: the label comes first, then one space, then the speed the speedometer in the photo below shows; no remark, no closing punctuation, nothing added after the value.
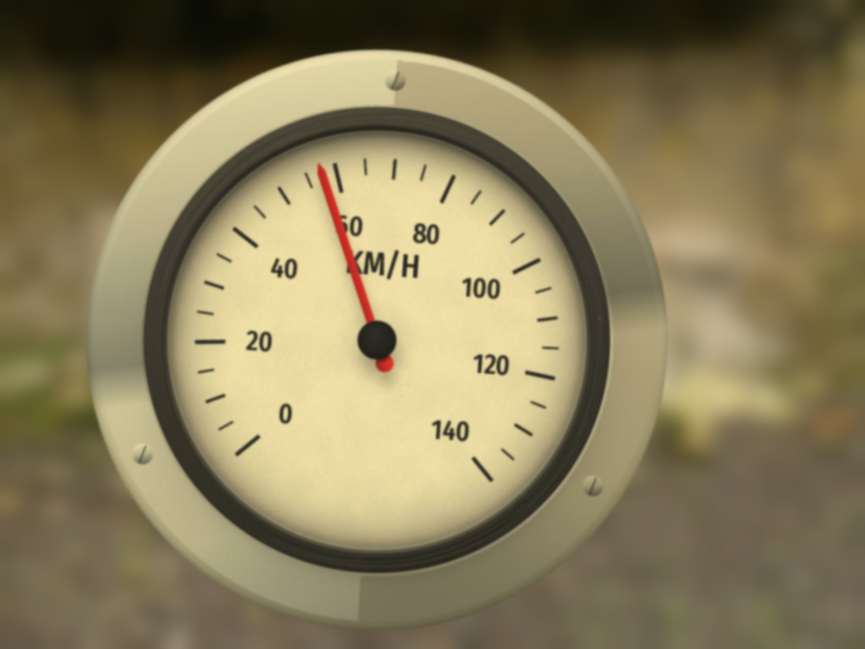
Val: 57.5 km/h
